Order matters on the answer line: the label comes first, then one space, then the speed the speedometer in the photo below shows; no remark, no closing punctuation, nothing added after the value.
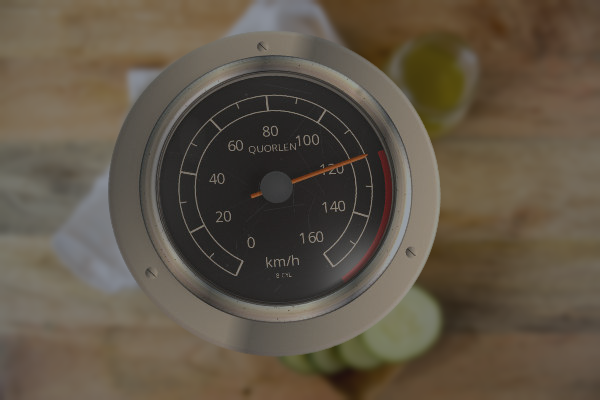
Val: 120 km/h
